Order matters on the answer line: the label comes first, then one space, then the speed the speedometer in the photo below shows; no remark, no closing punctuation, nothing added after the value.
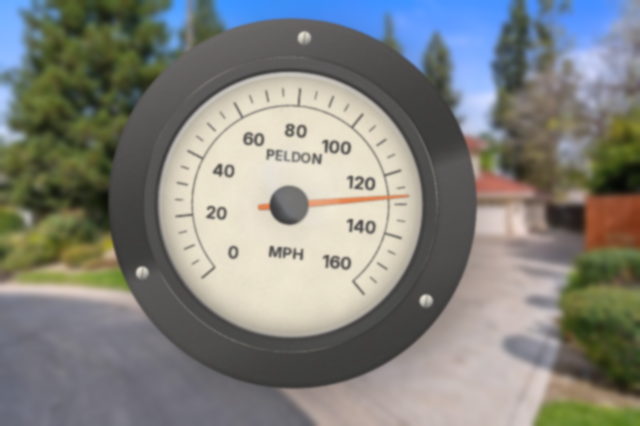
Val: 127.5 mph
